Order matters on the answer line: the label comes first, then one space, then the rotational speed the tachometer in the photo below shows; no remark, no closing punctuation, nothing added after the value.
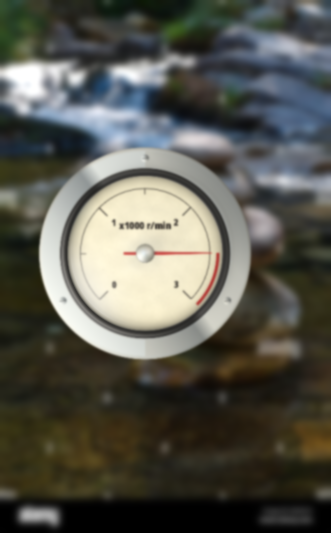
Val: 2500 rpm
